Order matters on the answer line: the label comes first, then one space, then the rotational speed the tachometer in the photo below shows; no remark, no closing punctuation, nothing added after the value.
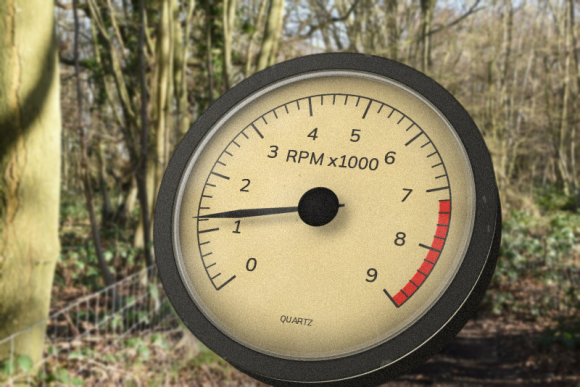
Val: 1200 rpm
